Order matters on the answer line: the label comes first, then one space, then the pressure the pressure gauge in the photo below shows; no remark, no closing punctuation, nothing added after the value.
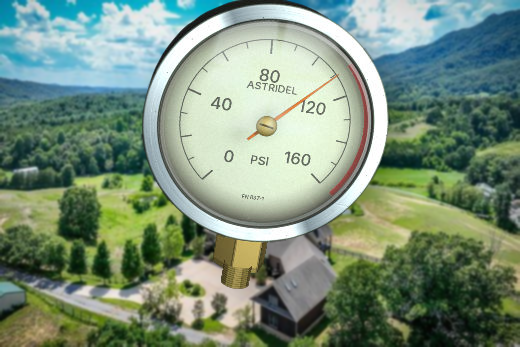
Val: 110 psi
